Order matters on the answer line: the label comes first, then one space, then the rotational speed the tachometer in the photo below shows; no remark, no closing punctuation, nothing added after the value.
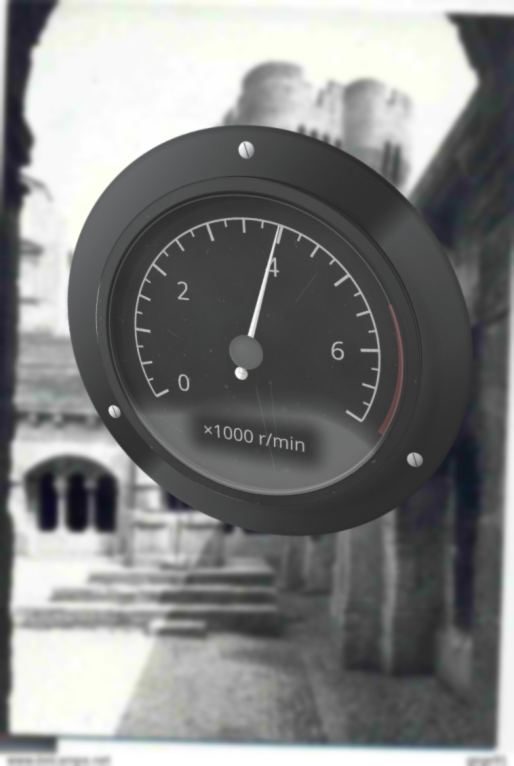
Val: 4000 rpm
